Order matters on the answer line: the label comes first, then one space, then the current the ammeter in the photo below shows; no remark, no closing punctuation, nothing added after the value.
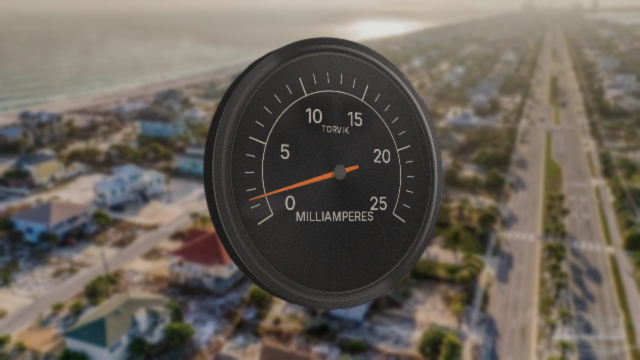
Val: 1.5 mA
